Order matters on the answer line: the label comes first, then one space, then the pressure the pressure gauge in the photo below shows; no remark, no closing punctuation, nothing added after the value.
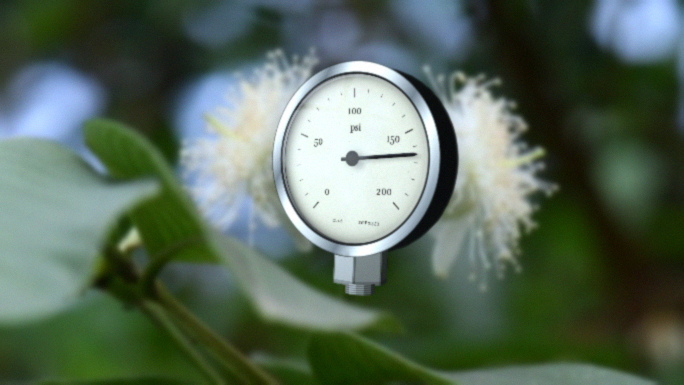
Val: 165 psi
